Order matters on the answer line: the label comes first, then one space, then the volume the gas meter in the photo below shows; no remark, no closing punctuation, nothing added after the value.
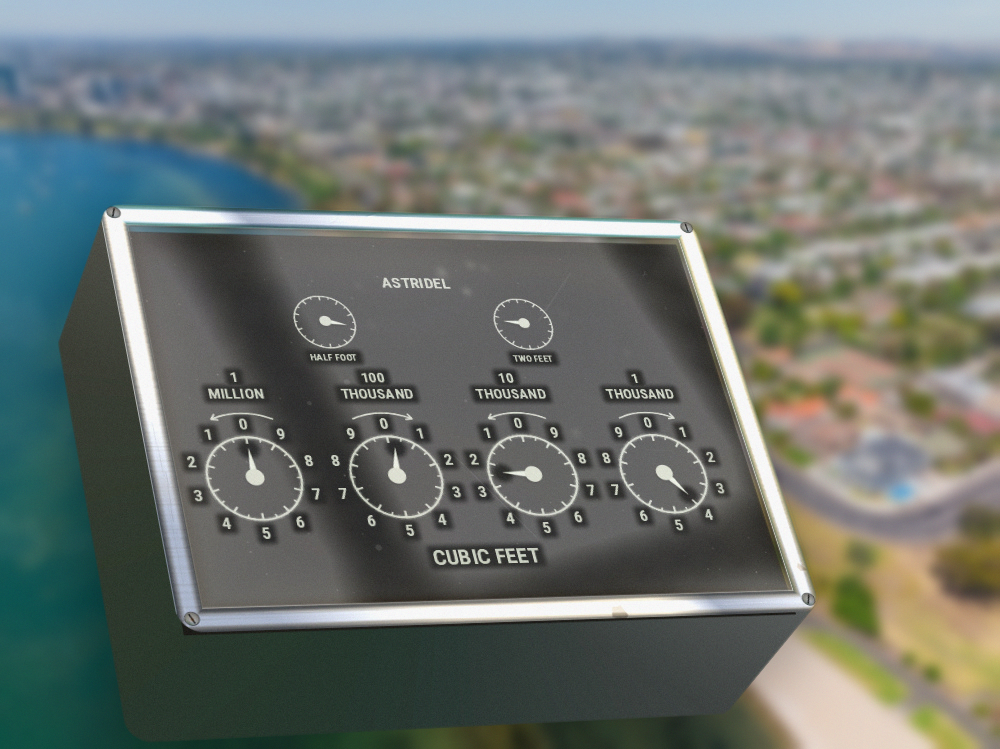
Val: 2400 ft³
